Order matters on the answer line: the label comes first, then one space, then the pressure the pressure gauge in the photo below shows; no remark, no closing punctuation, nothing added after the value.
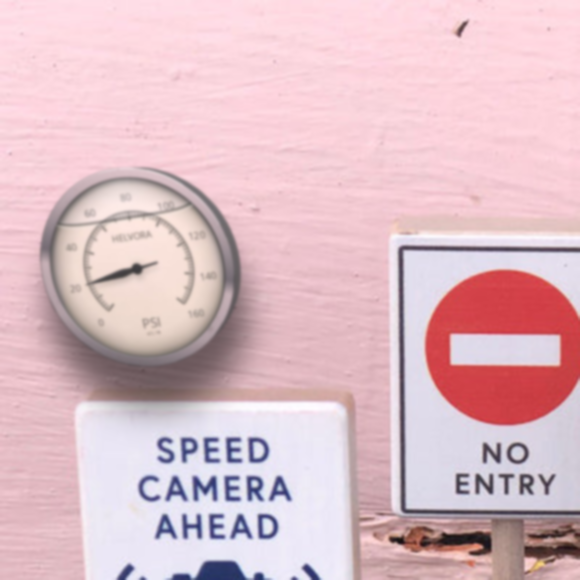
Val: 20 psi
